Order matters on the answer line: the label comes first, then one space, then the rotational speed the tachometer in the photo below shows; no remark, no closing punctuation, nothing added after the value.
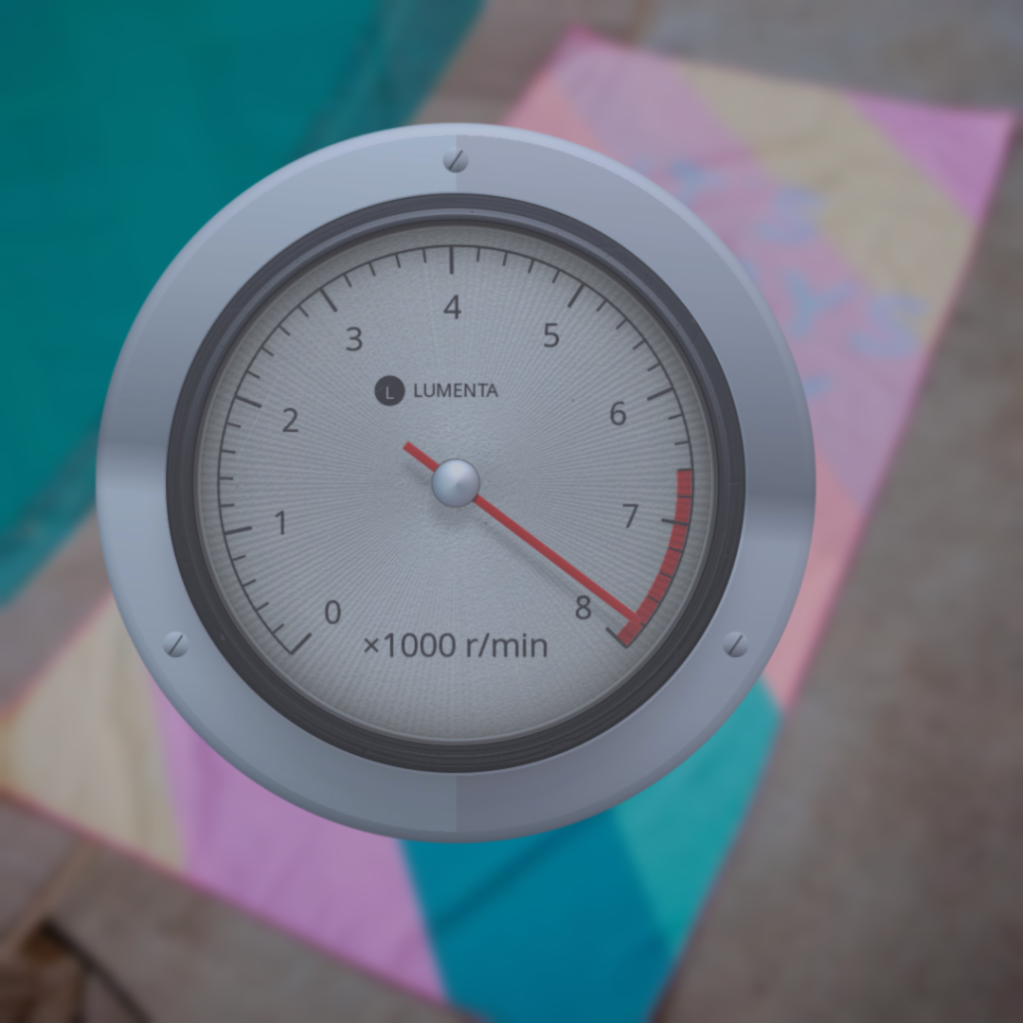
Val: 7800 rpm
